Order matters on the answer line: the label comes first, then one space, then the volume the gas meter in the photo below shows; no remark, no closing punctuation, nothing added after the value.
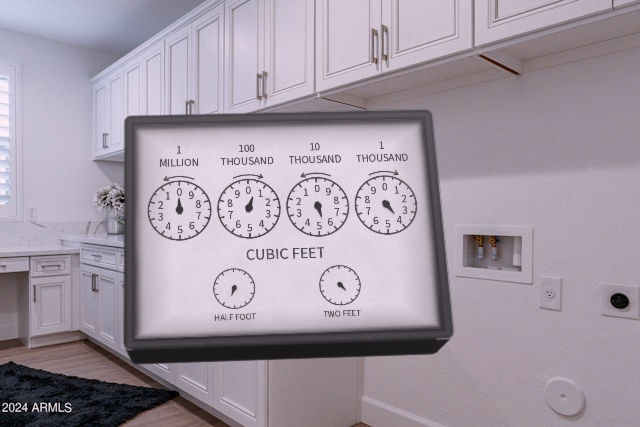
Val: 5400 ft³
